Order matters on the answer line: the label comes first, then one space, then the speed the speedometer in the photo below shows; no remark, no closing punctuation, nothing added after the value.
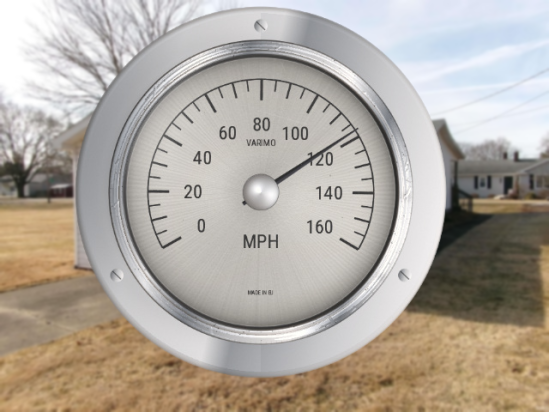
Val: 117.5 mph
